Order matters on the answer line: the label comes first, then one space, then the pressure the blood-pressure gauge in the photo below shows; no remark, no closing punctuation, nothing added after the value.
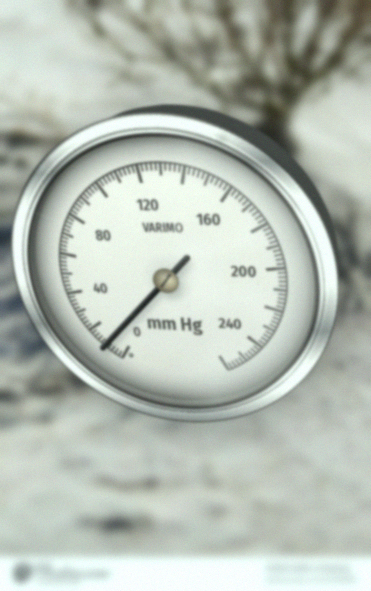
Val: 10 mmHg
